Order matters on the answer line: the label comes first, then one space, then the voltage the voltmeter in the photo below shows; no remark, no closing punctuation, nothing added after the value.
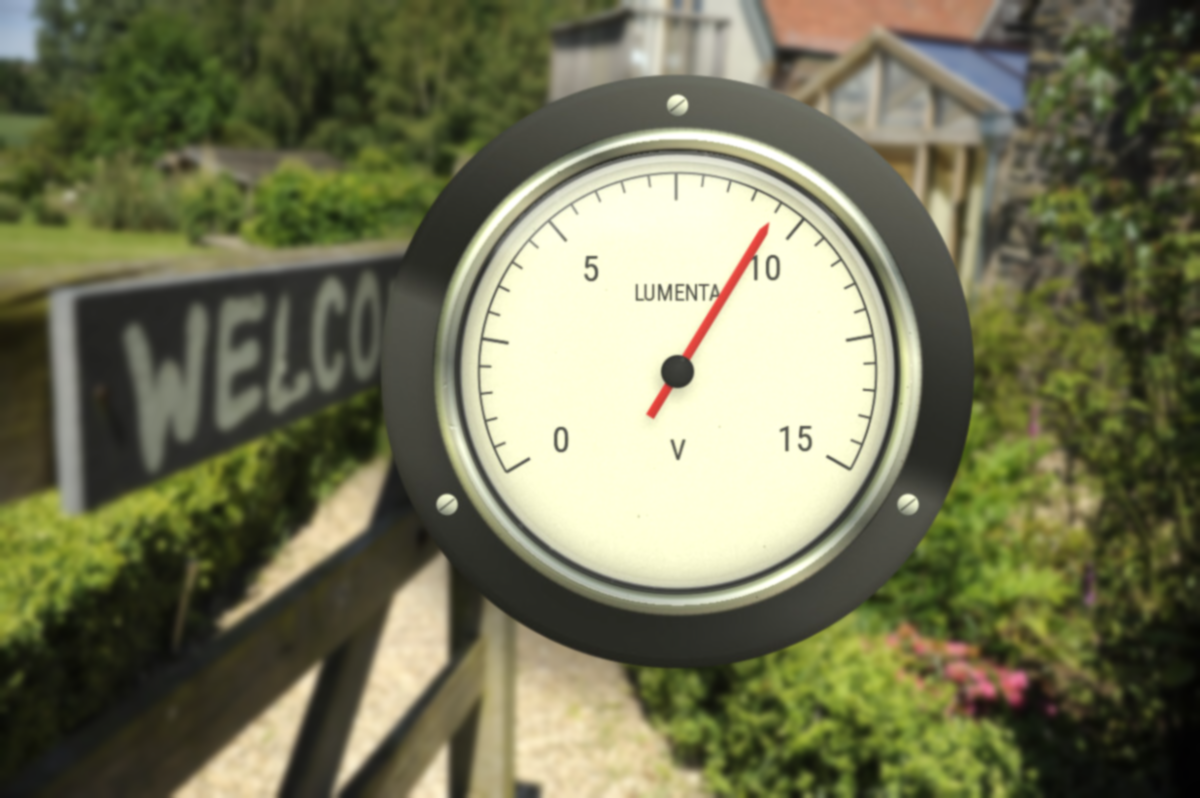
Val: 9.5 V
